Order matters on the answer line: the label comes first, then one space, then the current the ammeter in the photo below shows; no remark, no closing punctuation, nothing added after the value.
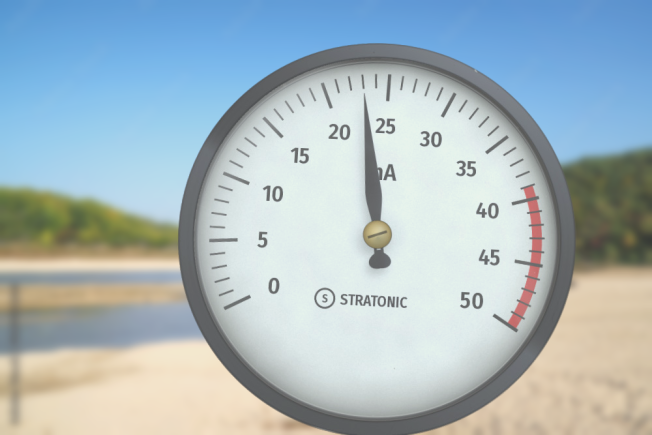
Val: 23 mA
